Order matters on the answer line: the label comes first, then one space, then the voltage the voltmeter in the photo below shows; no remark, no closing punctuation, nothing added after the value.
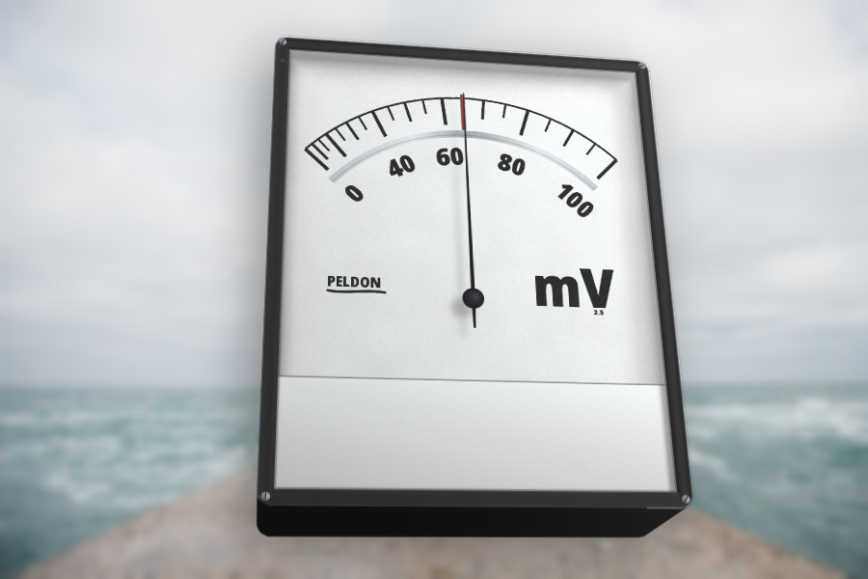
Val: 65 mV
